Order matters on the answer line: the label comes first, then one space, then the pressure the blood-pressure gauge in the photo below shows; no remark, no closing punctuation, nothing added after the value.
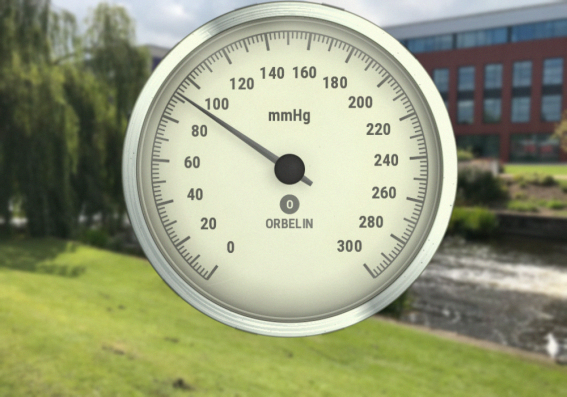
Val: 92 mmHg
